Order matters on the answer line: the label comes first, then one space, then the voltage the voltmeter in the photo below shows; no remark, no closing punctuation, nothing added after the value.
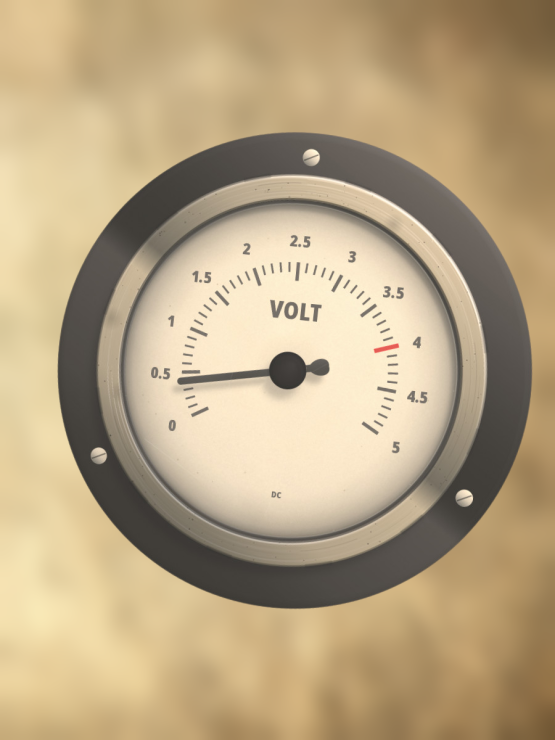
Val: 0.4 V
